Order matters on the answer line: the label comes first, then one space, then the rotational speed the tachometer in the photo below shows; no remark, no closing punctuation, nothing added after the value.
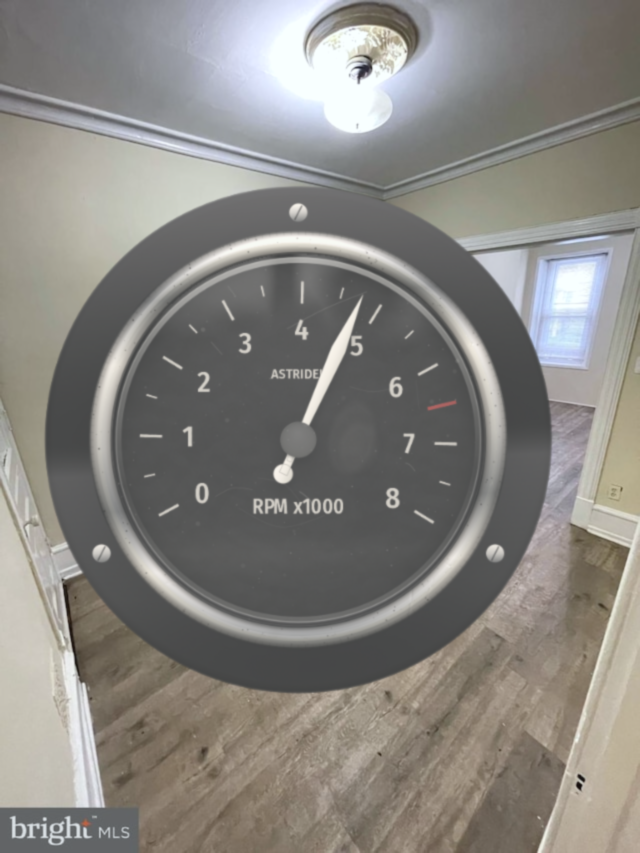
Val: 4750 rpm
